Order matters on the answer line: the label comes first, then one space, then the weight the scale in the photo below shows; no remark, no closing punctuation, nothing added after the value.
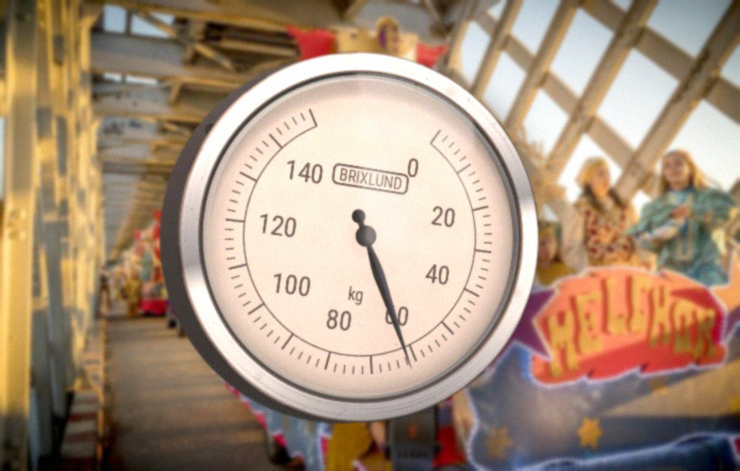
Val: 62 kg
